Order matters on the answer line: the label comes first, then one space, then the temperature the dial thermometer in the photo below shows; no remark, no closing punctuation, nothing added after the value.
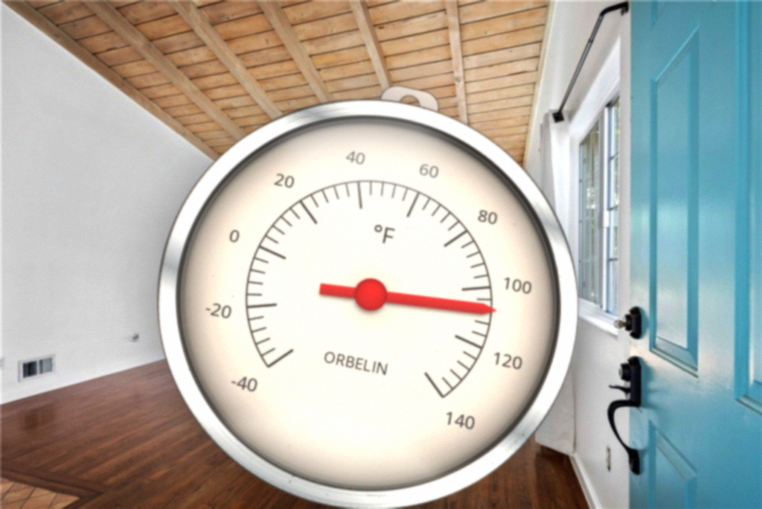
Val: 108 °F
